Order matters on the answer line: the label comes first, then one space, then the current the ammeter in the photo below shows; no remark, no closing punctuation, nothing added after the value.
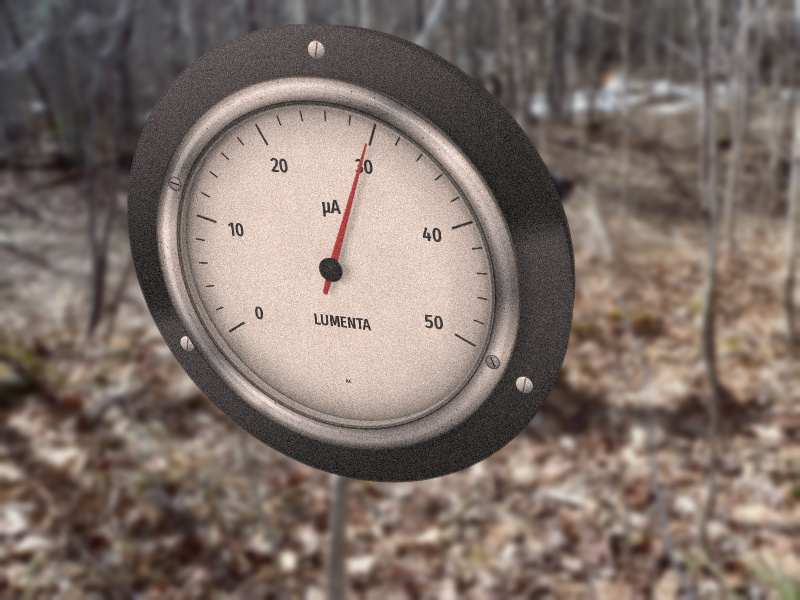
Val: 30 µA
